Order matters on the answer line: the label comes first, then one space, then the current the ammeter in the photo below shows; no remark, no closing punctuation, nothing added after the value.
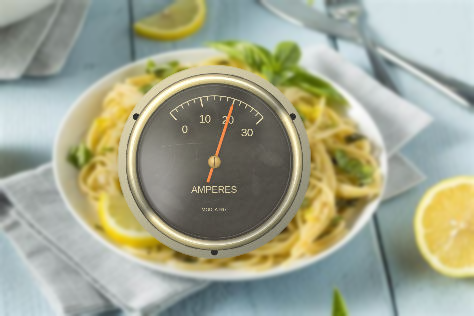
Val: 20 A
